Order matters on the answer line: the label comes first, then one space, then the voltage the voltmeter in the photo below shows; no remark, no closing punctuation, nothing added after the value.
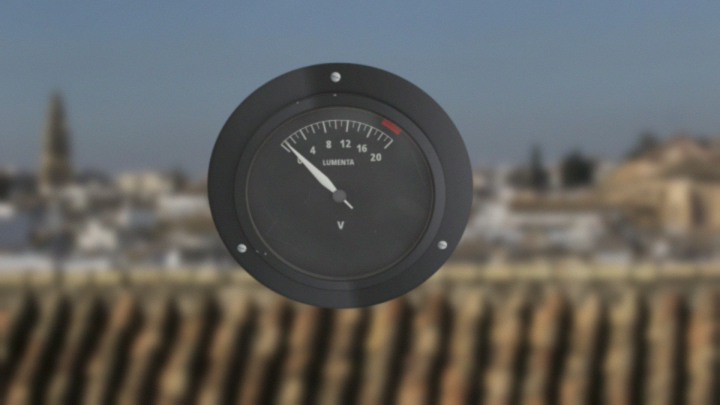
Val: 1 V
